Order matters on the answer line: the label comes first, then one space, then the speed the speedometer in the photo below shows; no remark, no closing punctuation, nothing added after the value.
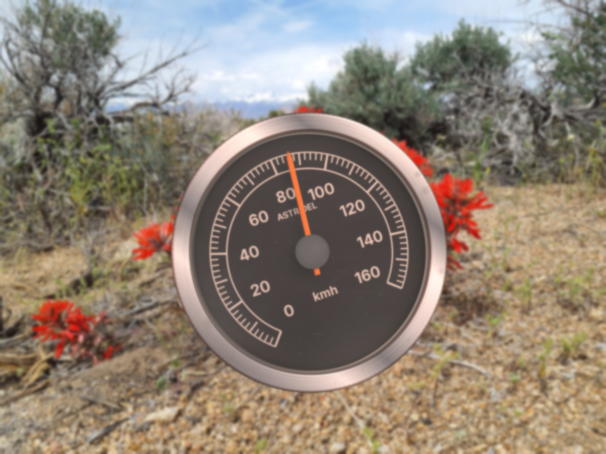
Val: 86 km/h
